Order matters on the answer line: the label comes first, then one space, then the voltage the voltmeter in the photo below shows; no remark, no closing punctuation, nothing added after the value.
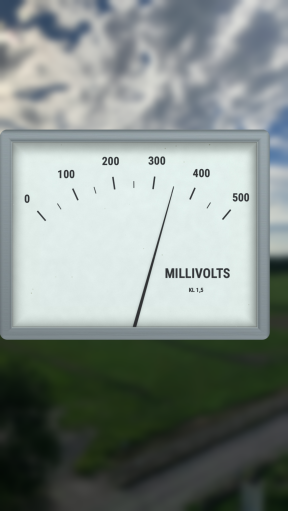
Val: 350 mV
